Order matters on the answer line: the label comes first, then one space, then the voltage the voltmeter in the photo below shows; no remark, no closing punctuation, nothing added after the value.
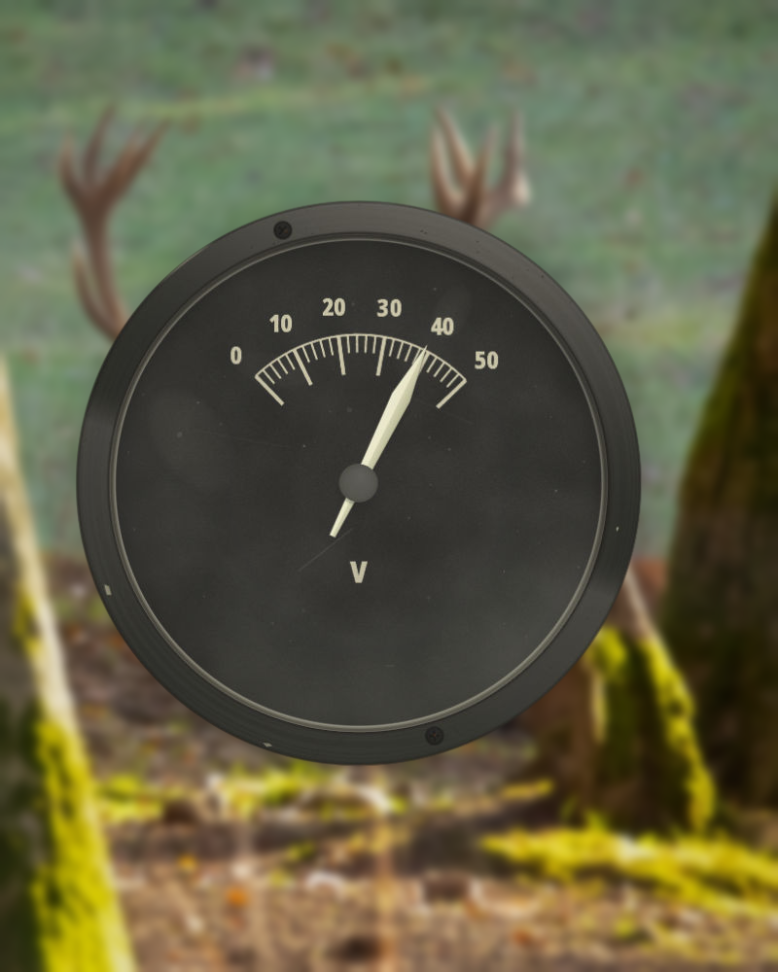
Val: 39 V
